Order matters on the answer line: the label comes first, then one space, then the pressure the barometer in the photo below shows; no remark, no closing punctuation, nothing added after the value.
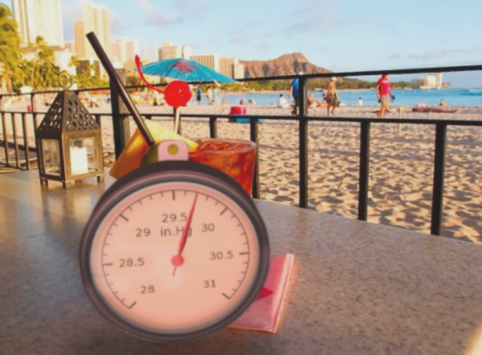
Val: 29.7 inHg
